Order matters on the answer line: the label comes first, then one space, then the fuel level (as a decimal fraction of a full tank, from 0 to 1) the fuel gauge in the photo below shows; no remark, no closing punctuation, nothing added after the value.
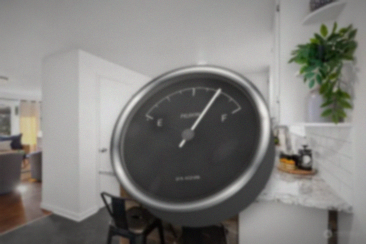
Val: 0.75
